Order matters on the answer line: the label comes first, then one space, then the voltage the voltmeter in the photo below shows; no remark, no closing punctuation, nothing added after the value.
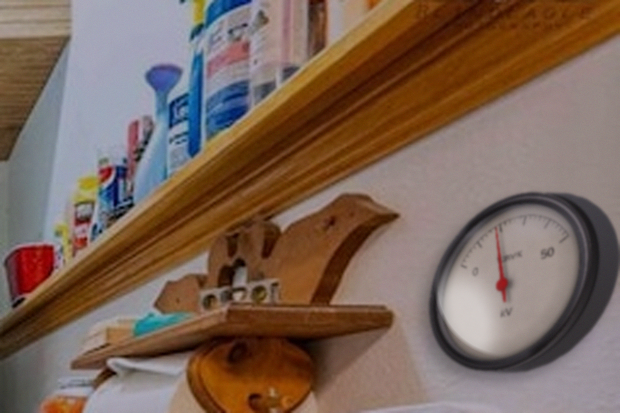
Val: 20 kV
